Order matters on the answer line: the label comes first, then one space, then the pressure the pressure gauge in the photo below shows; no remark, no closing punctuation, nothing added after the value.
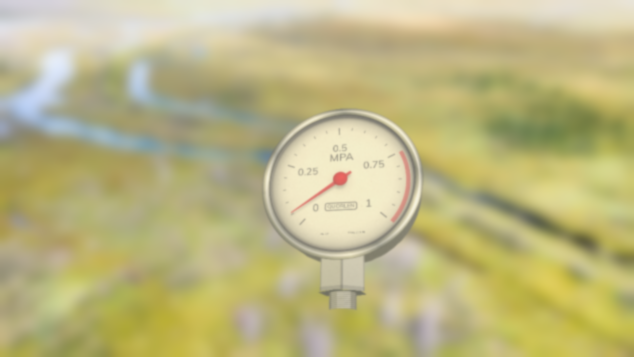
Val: 0.05 MPa
